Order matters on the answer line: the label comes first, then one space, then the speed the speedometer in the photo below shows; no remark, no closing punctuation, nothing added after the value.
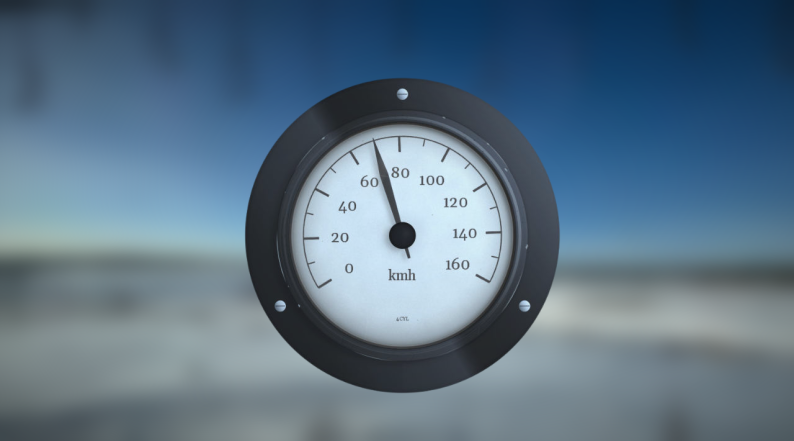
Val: 70 km/h
